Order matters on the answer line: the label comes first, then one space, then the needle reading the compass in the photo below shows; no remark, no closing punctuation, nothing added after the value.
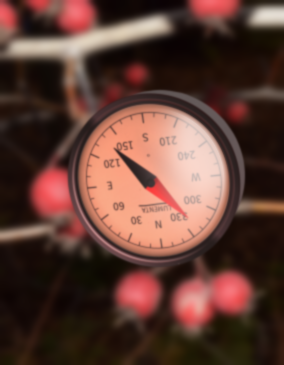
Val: 320 °
